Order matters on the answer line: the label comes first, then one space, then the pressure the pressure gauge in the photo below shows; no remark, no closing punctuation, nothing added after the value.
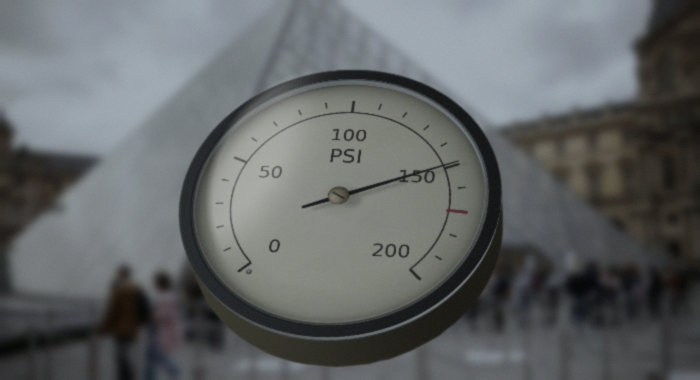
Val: 150 psi
